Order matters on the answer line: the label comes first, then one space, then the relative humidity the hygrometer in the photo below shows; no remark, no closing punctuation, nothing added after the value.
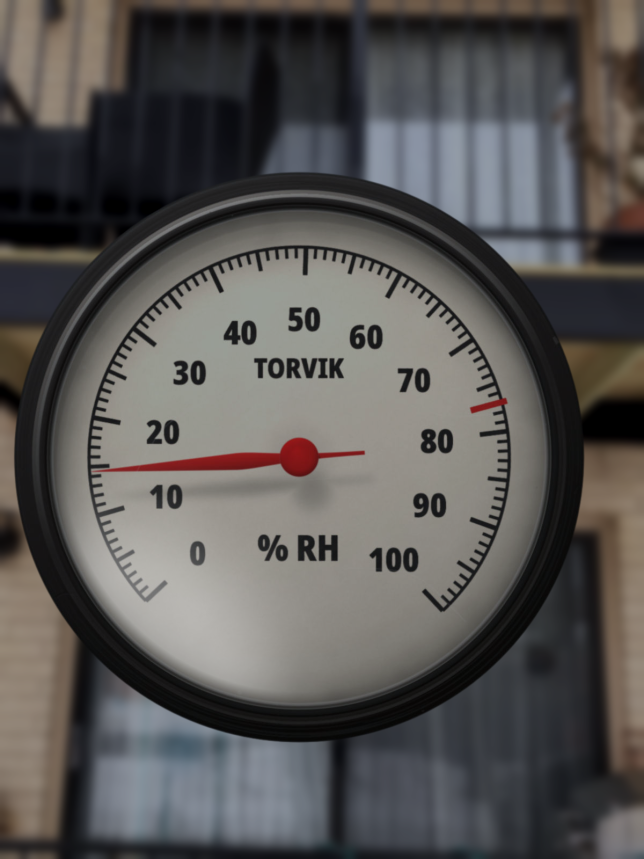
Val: 14.5 %
